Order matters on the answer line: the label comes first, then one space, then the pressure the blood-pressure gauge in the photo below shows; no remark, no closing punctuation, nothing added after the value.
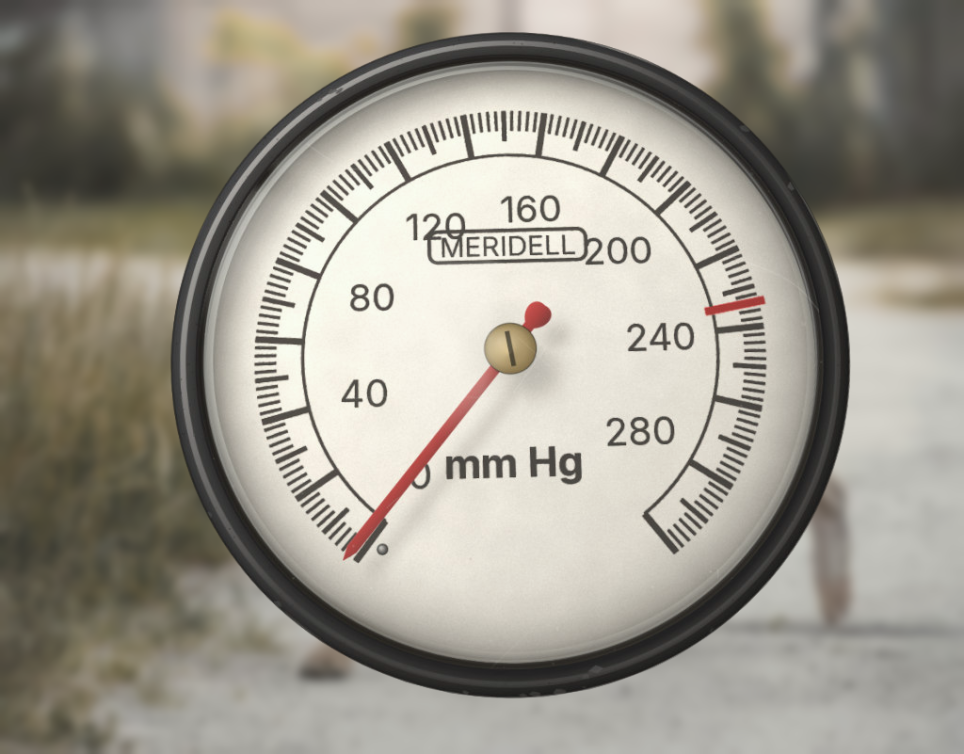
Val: 2 mmHg
